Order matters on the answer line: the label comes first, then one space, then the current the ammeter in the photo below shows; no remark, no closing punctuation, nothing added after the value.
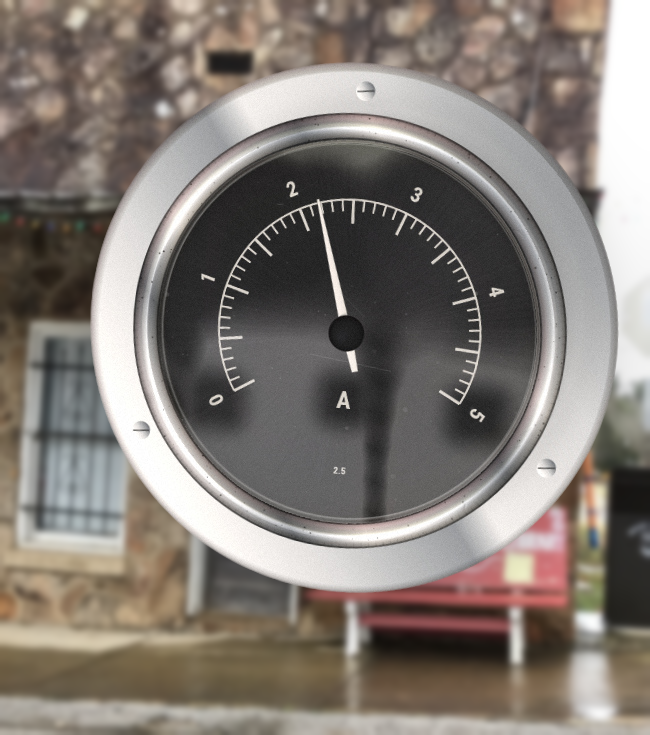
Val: 2.2 A
